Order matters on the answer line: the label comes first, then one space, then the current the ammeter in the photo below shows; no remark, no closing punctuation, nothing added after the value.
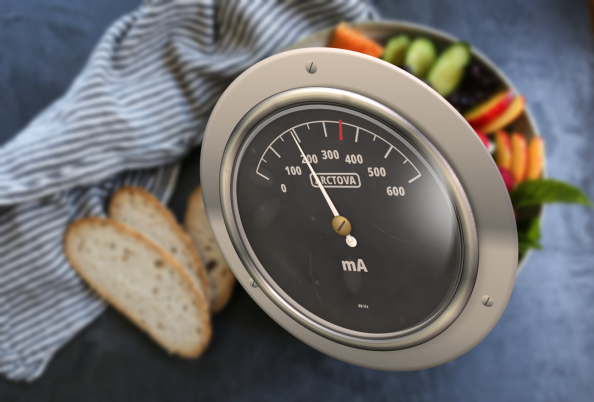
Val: 200 mA
